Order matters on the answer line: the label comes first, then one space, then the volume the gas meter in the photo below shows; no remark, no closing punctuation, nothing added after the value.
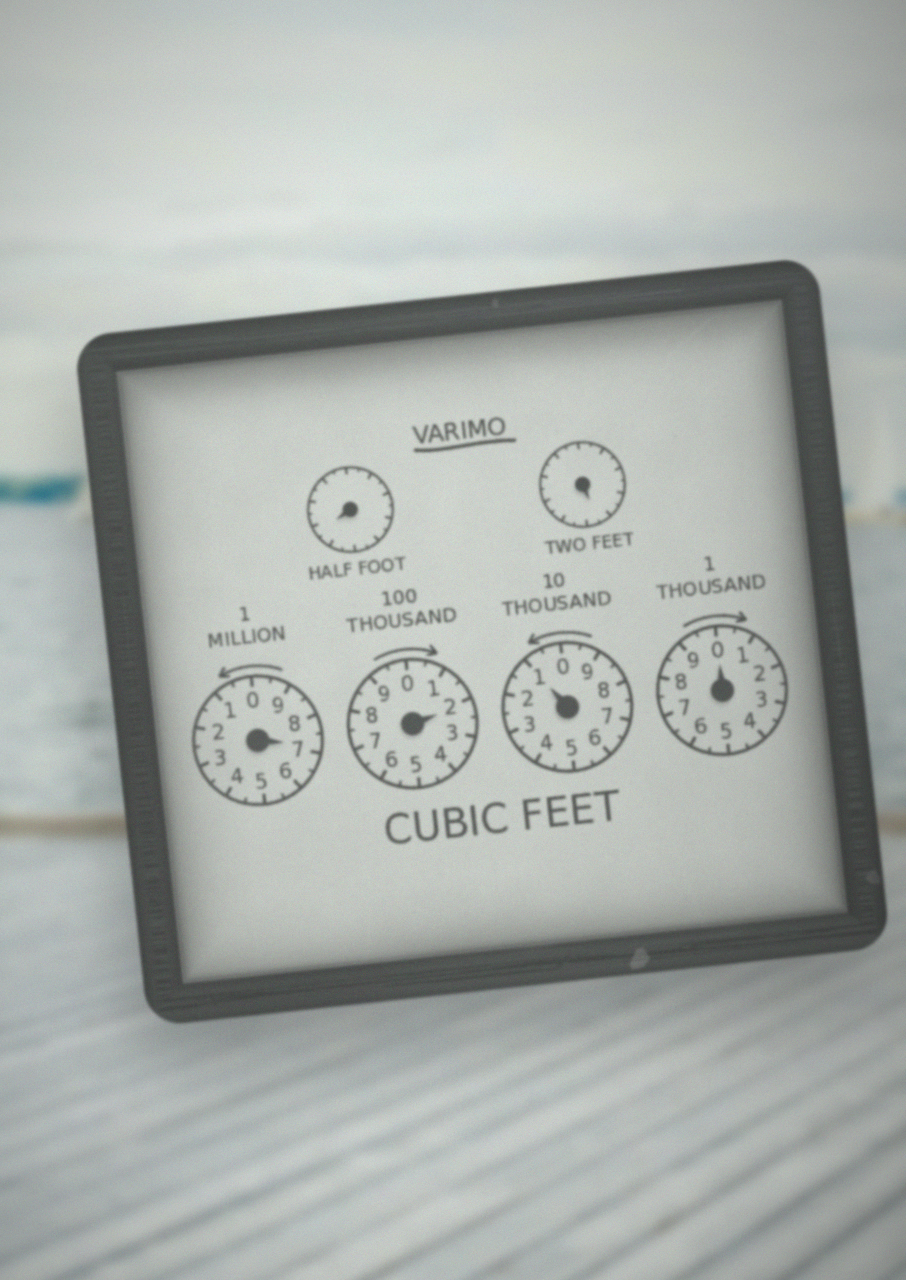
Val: 721000 ft³
